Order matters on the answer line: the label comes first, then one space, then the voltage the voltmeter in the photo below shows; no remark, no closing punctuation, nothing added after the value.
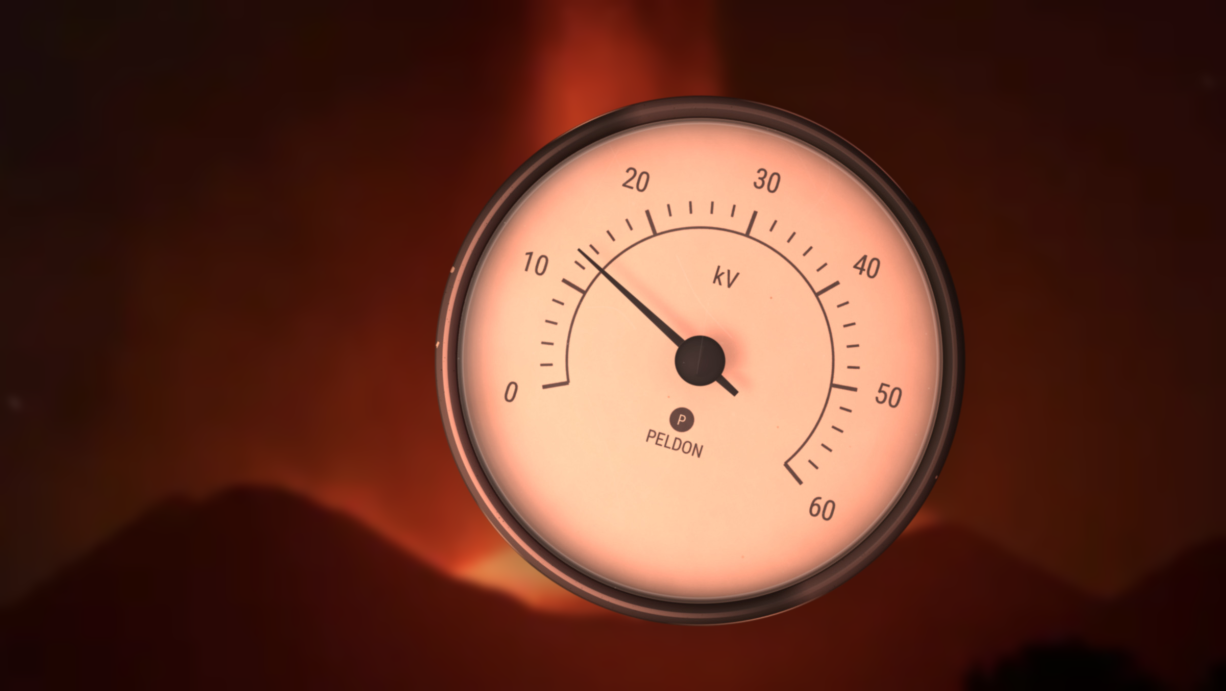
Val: 13 kV
